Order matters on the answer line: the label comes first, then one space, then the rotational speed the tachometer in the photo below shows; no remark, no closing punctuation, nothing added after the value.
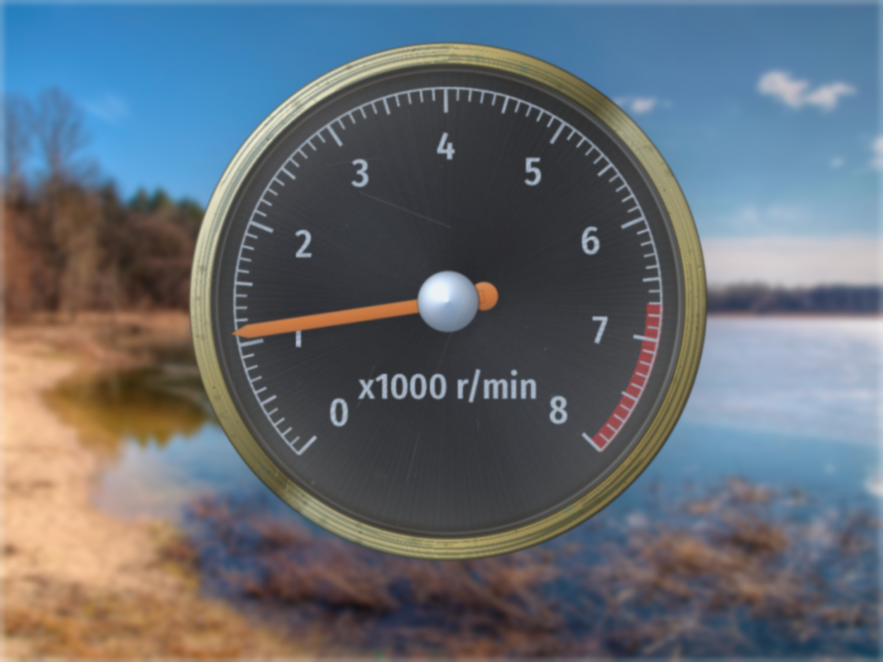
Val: 1100 rpm
